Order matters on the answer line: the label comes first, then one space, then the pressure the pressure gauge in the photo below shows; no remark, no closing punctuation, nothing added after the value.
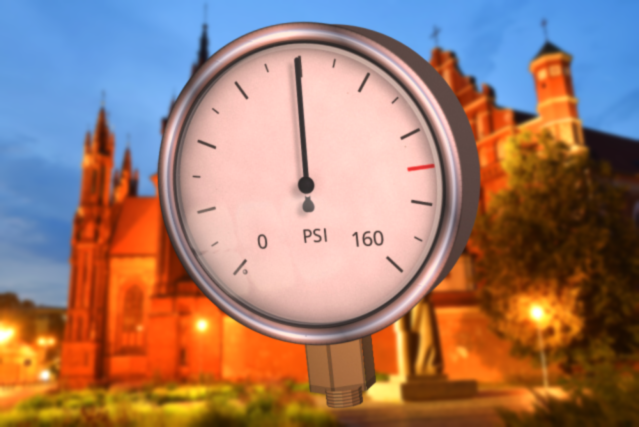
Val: 80 psi
